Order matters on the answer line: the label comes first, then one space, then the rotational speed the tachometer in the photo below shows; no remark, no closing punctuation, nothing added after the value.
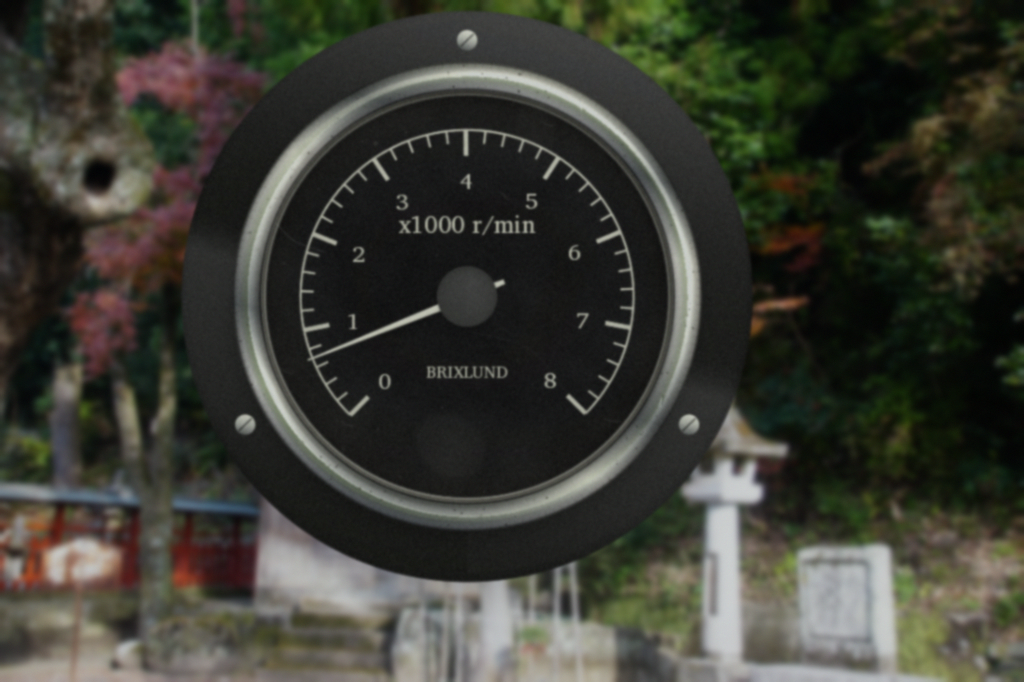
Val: 700 rpm
